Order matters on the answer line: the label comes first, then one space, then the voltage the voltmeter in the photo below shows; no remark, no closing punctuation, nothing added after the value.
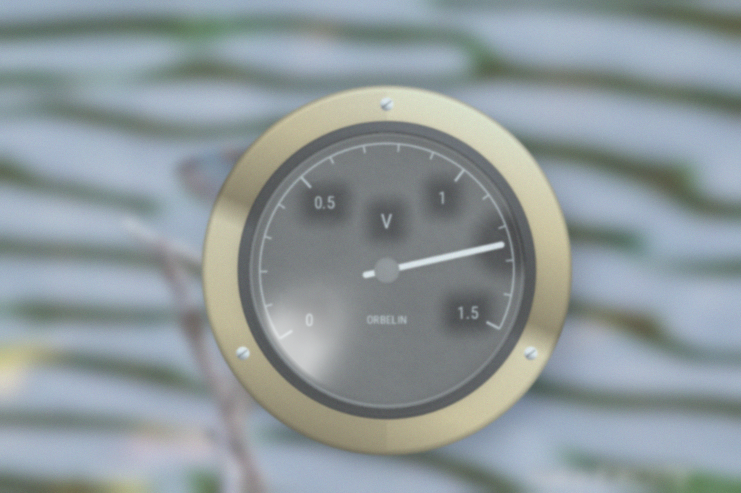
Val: 1.25 V
